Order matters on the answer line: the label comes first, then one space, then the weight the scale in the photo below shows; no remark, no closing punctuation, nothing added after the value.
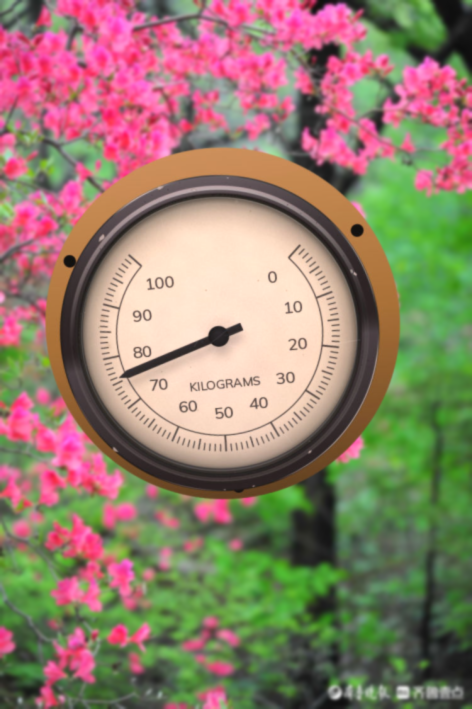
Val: 76 kg
